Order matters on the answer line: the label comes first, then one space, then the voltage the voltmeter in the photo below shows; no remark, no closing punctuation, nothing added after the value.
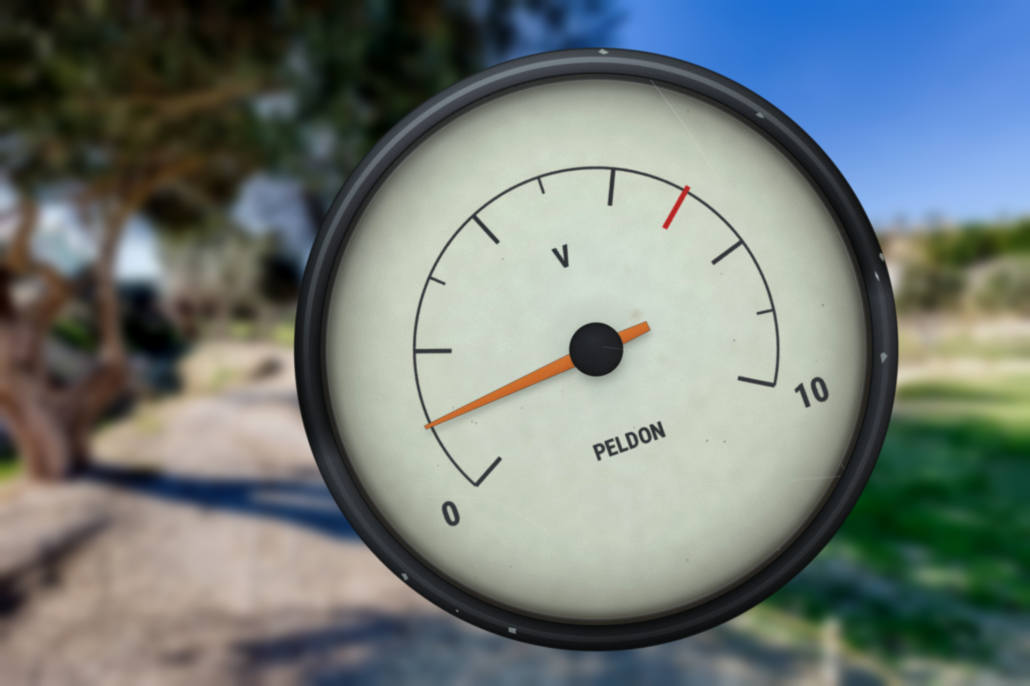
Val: 1 V
